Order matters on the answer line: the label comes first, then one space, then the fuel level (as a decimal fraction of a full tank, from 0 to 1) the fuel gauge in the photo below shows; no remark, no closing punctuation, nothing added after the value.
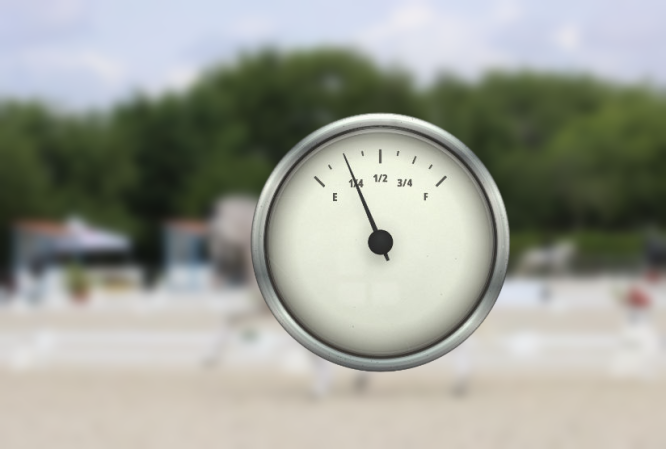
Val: 0.25
